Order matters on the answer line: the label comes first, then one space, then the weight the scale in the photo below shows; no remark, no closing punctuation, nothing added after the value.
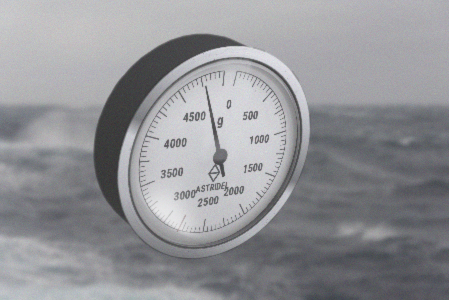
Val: 4750 g
